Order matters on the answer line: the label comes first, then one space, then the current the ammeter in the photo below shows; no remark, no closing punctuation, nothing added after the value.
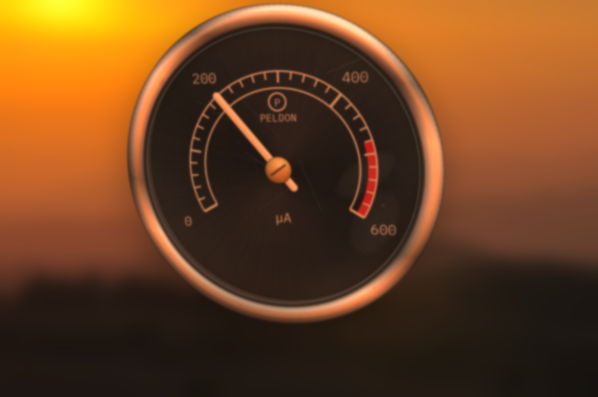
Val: 200 µA
